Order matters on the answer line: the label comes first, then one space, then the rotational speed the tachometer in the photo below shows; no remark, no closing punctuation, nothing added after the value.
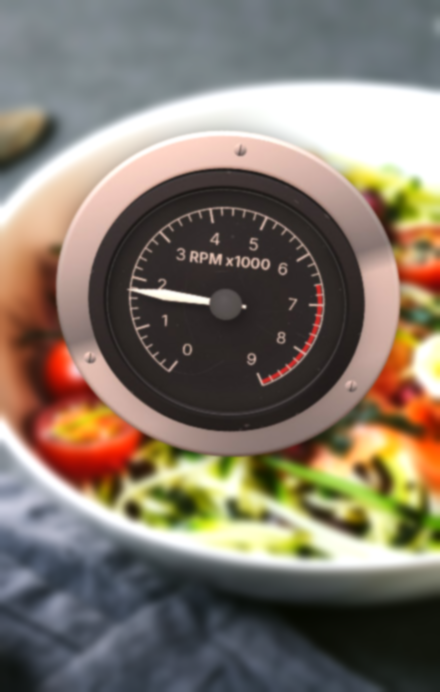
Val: 1800 rpm
